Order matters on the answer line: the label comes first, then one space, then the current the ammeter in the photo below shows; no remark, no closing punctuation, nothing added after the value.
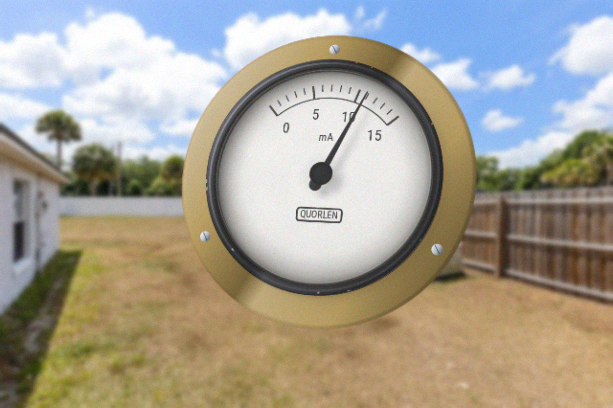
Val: 11 mA
